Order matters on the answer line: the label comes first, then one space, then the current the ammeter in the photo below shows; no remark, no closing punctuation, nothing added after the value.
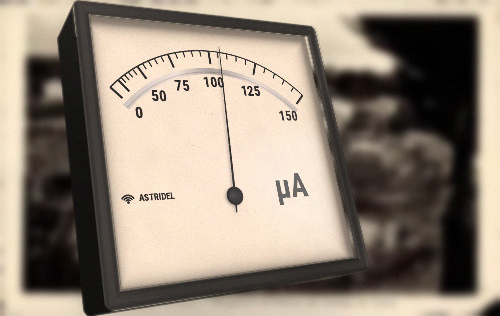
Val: 105 µA
